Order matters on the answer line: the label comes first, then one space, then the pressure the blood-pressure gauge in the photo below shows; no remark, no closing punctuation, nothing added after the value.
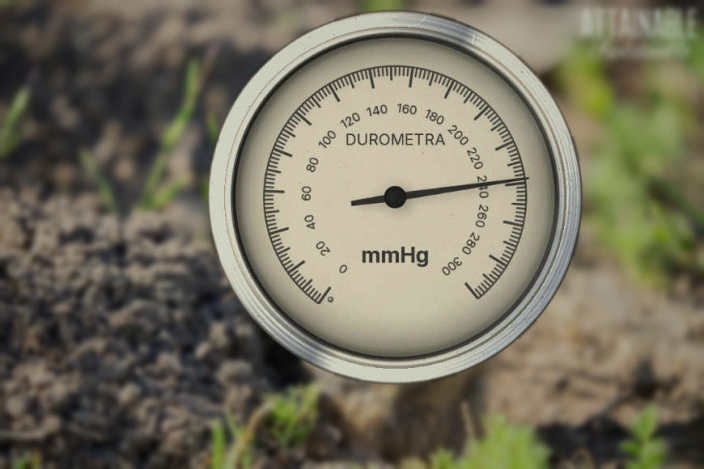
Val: 238 mmHg
